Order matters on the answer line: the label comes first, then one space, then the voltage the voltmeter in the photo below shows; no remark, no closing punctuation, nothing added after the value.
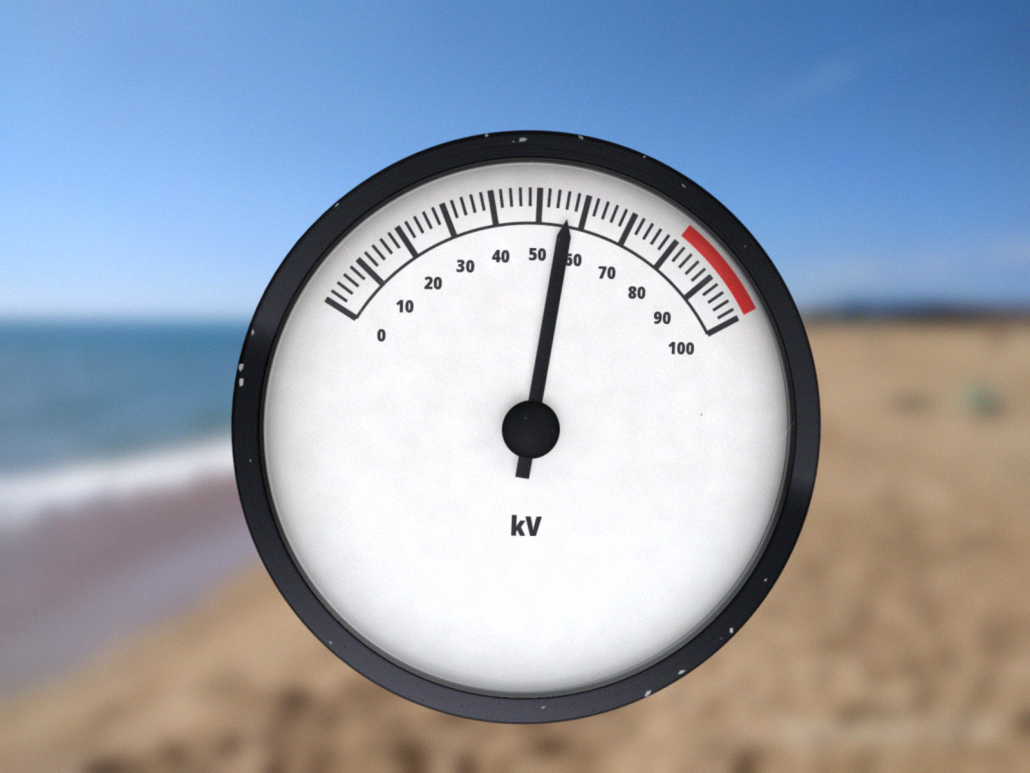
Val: 56 kV
